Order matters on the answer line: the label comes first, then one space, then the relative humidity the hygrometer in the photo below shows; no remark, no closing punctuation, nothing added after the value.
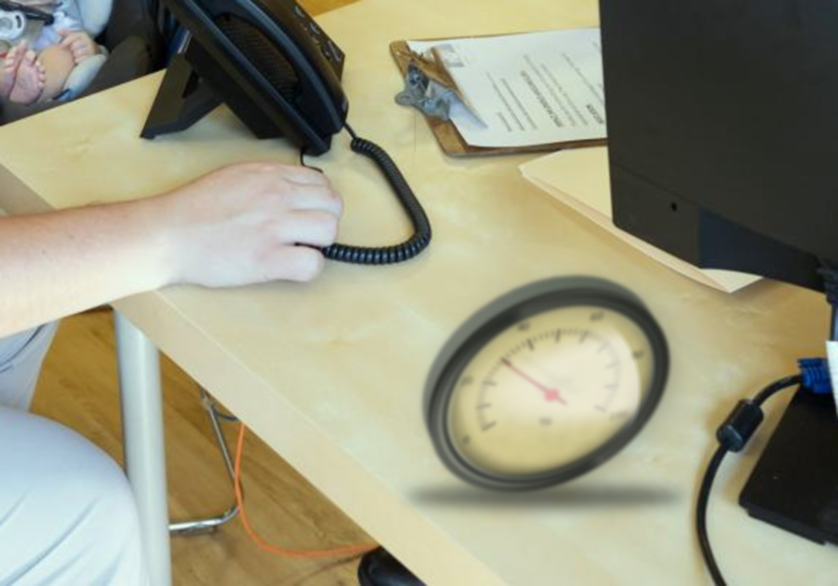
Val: 30 %
